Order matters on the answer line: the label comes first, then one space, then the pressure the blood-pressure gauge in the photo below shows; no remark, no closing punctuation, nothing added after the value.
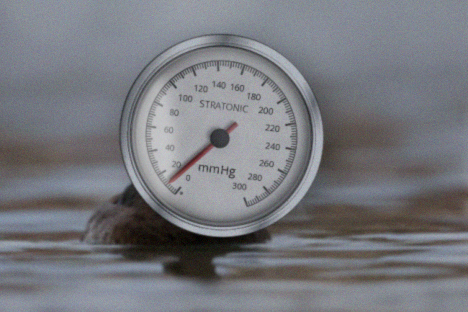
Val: 10 mmHg
